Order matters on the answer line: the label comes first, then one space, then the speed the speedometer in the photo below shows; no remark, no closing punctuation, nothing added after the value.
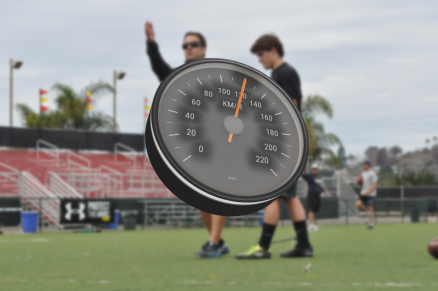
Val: 120 km/h
